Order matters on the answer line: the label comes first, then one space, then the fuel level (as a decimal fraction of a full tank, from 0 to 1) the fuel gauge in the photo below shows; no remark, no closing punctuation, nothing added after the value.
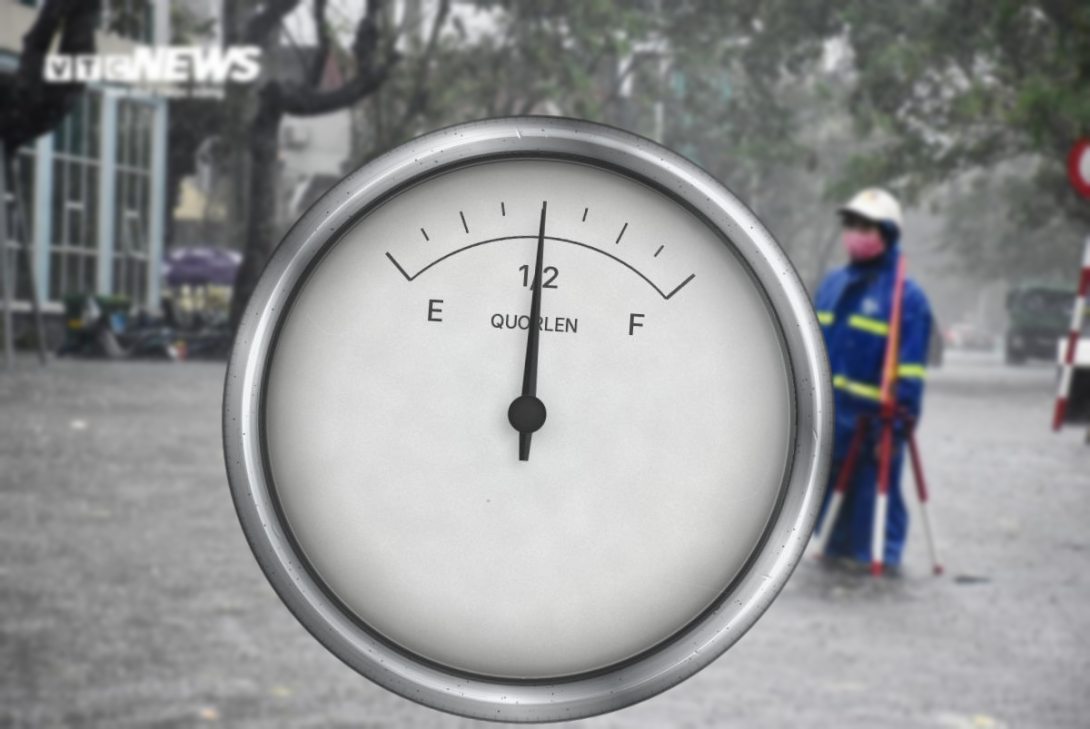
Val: 0.5
